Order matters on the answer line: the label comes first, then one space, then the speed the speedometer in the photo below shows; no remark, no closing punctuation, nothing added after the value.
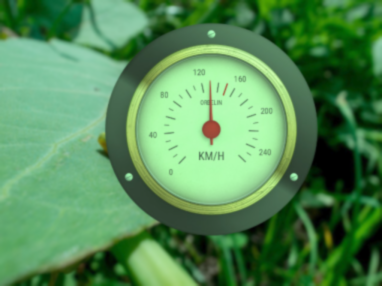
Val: 130 km/h
